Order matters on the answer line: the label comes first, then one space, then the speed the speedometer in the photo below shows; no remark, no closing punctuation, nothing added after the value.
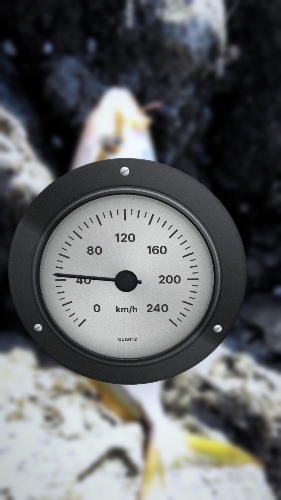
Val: 45 km/h
